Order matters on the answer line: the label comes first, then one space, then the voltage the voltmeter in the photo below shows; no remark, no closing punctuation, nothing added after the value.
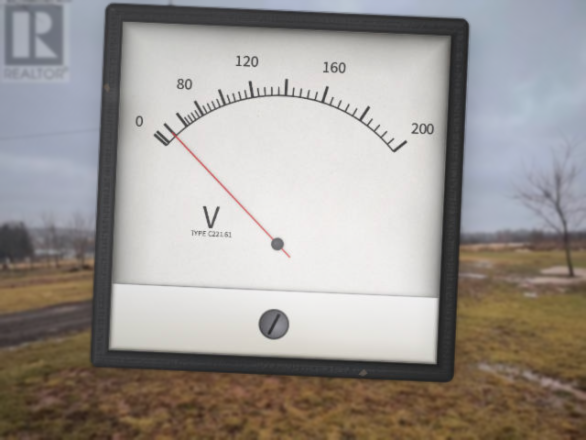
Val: 40 V
